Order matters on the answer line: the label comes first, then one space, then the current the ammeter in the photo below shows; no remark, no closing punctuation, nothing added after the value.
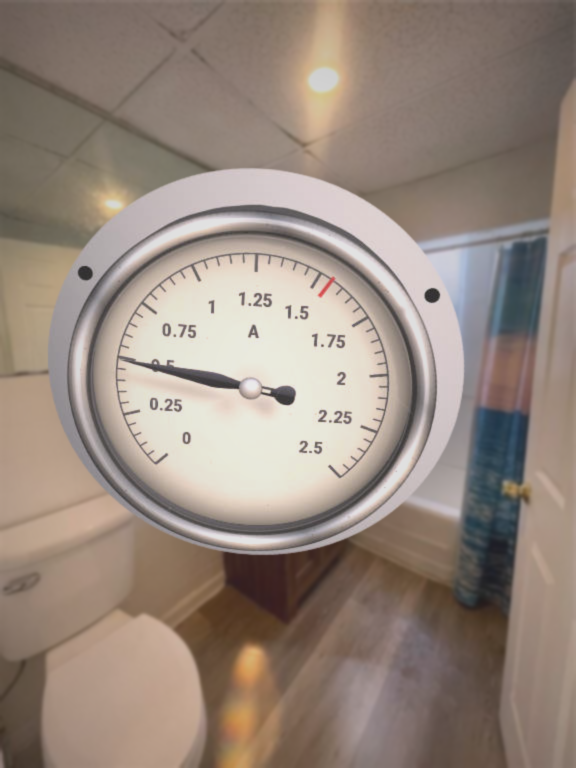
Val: 0.5 A
